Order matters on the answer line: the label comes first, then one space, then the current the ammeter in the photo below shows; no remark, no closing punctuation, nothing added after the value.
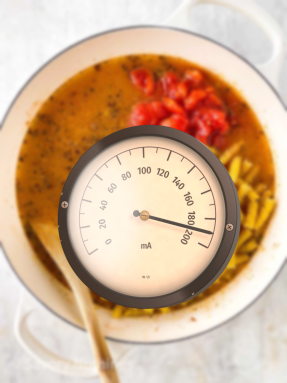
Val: 190 mA
